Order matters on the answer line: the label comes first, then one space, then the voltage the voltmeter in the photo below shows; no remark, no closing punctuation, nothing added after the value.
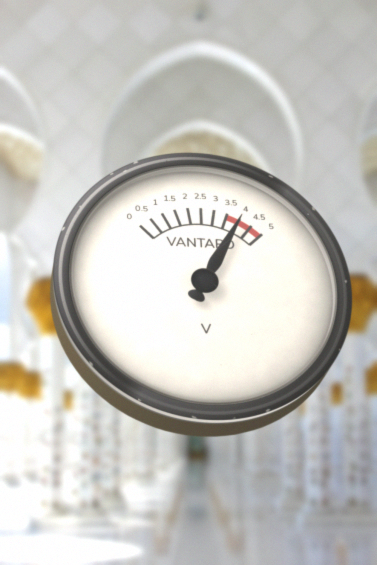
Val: 4 V
